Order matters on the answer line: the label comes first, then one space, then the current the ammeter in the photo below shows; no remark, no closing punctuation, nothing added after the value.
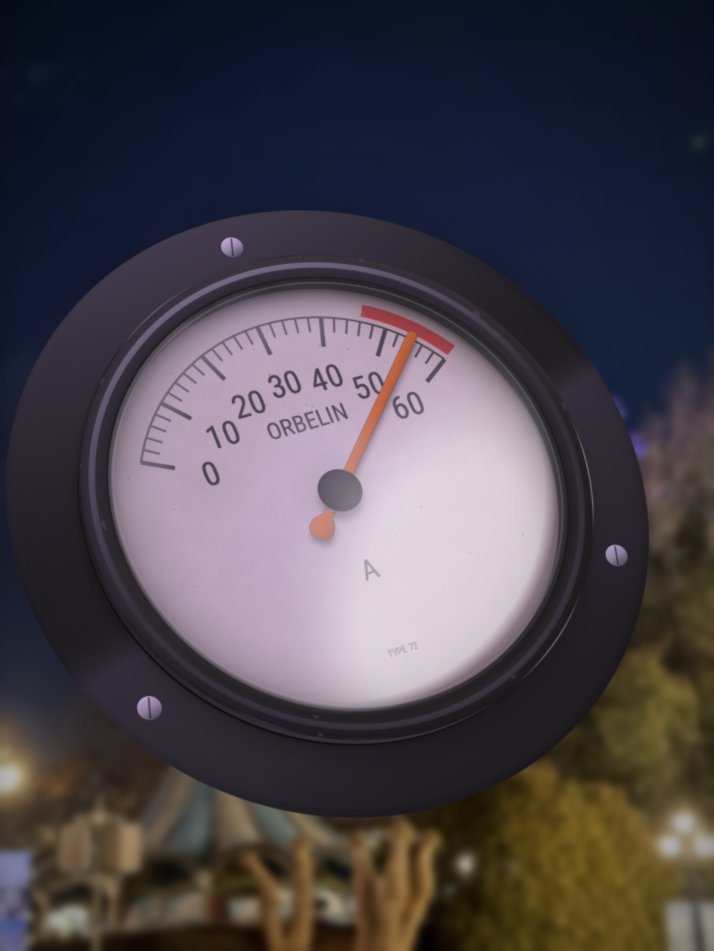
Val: 54 A
